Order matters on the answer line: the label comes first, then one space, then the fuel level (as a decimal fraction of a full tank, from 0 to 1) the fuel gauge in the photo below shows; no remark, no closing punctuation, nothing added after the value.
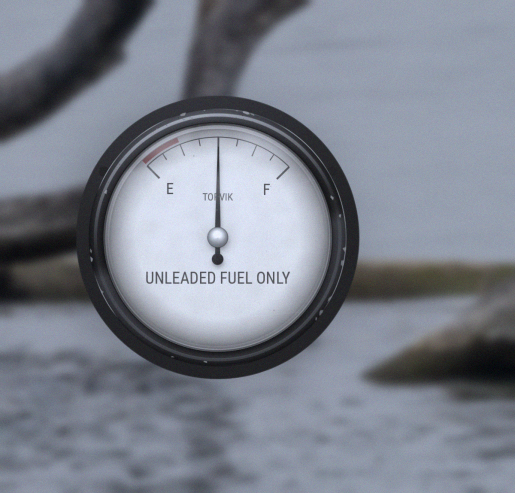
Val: 0.5
